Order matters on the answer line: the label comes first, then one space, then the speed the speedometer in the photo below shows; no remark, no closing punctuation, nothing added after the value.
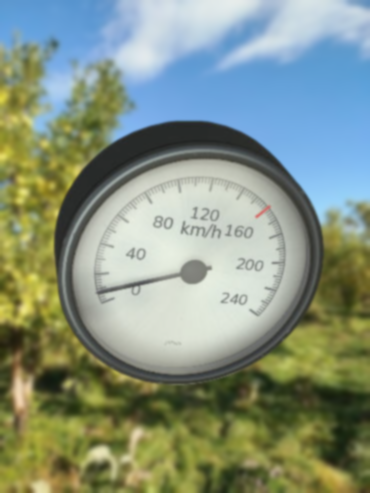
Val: 10 km/h
